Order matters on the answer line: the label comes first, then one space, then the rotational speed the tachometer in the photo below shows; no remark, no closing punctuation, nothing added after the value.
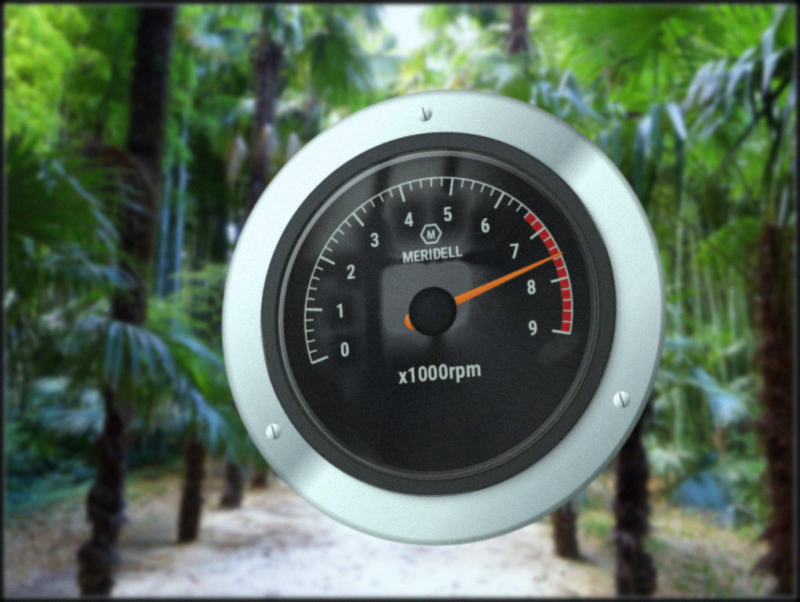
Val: 7600 rpm
